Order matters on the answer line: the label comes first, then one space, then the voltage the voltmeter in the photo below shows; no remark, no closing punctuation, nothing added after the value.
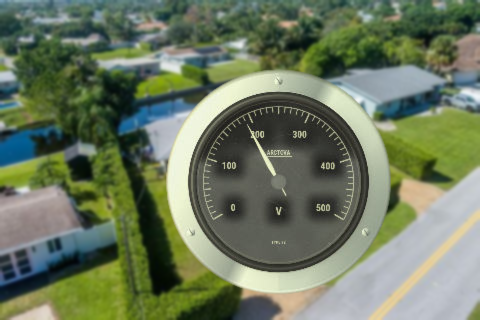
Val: 190 V
